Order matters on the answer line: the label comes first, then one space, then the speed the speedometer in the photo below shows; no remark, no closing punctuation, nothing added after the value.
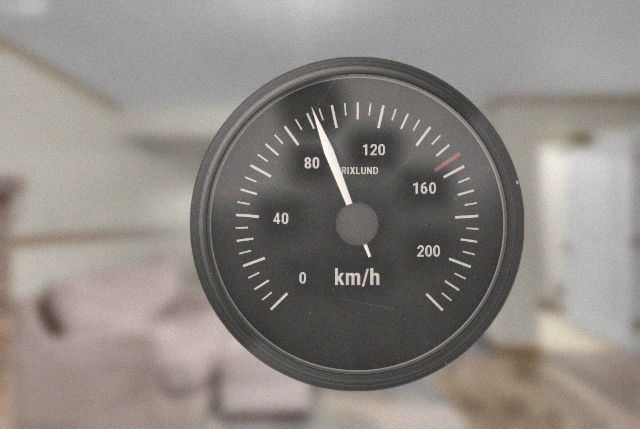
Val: 92.5 km/h
